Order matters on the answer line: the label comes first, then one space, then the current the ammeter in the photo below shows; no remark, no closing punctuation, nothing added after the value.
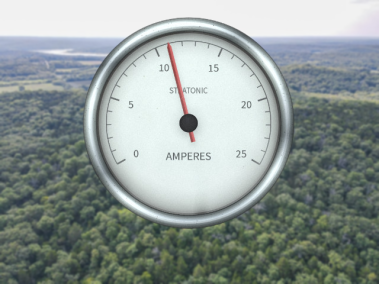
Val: 11 A
